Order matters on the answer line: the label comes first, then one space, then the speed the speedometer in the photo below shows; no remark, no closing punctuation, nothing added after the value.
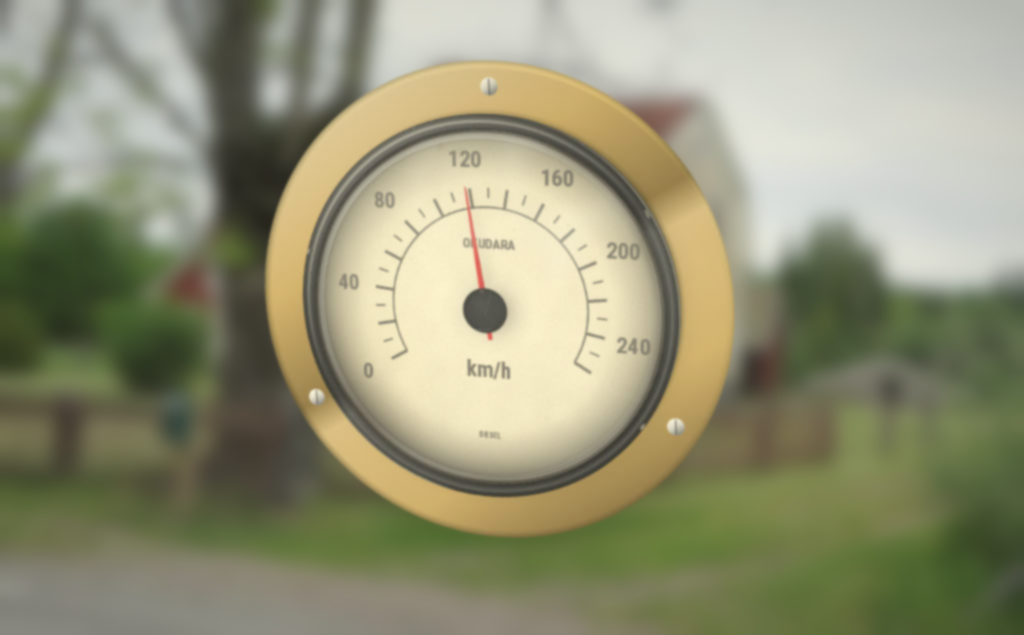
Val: 120 km/h
